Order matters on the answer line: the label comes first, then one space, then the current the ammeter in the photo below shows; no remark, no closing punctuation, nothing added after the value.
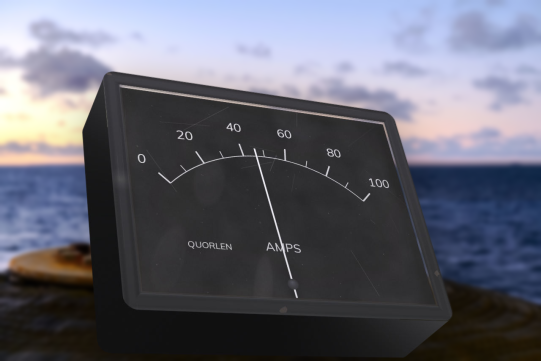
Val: 45 A
